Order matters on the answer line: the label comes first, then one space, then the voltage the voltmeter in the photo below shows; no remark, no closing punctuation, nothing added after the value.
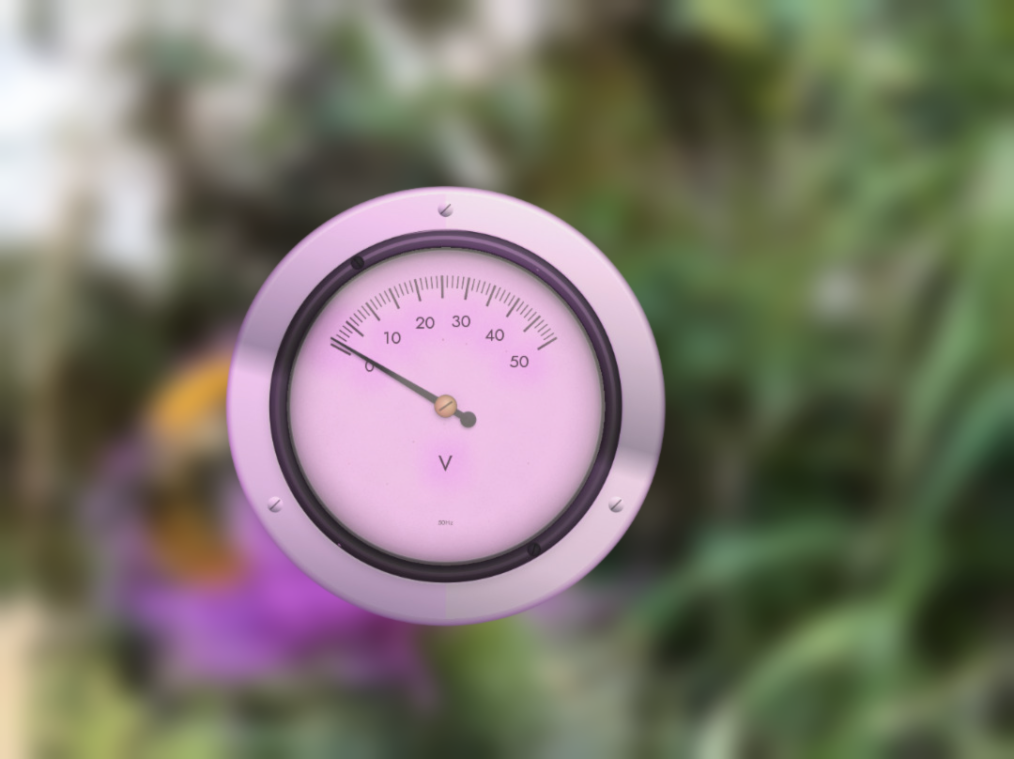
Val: 1 V
